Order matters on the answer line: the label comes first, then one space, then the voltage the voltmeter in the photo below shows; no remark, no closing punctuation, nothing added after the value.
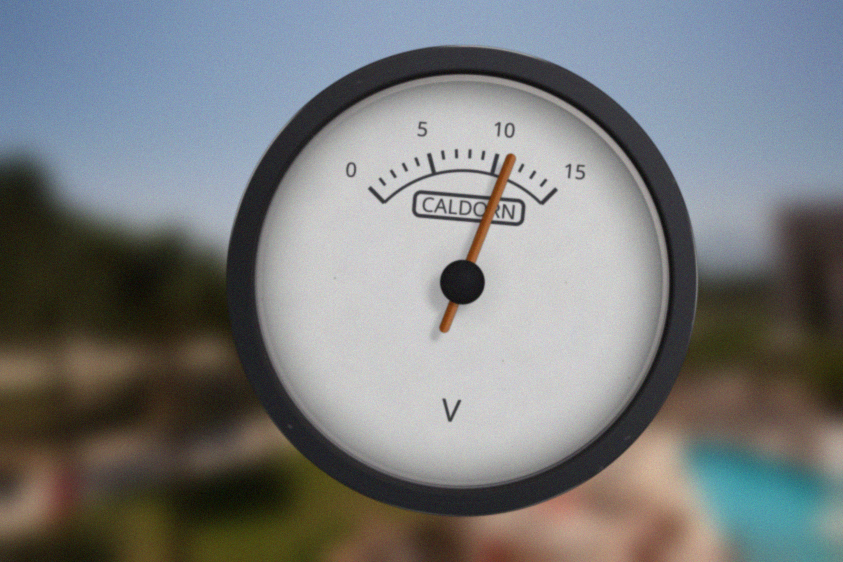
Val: 11 V
